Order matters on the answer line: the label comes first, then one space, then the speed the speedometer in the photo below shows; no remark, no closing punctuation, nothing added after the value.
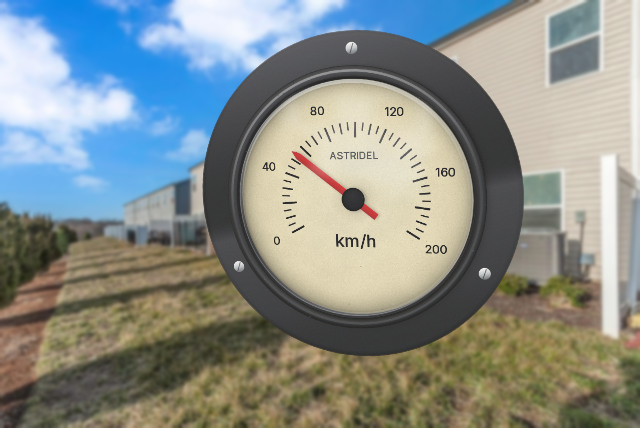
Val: 55 km/h
